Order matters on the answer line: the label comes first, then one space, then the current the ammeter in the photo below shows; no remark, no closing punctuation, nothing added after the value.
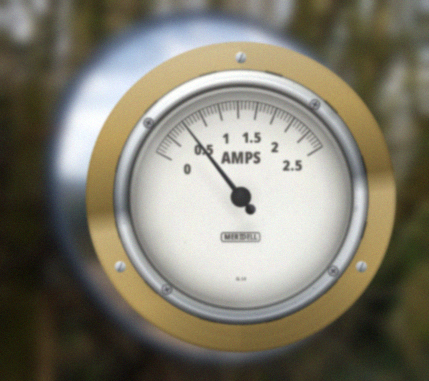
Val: 0.5 A
